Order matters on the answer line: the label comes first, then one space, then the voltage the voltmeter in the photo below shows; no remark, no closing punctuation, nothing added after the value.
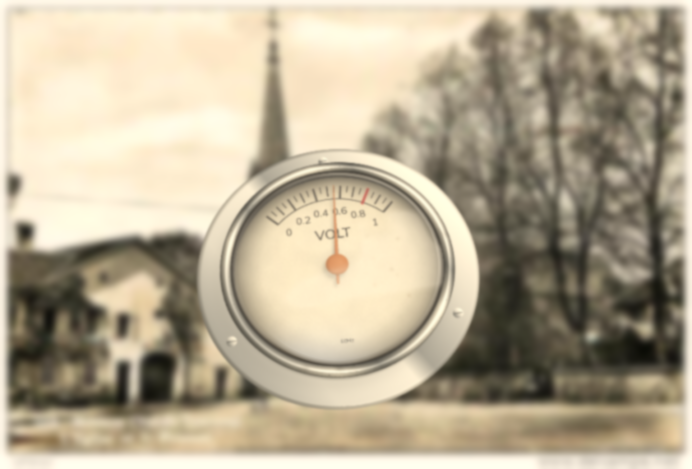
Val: 0.55 V
